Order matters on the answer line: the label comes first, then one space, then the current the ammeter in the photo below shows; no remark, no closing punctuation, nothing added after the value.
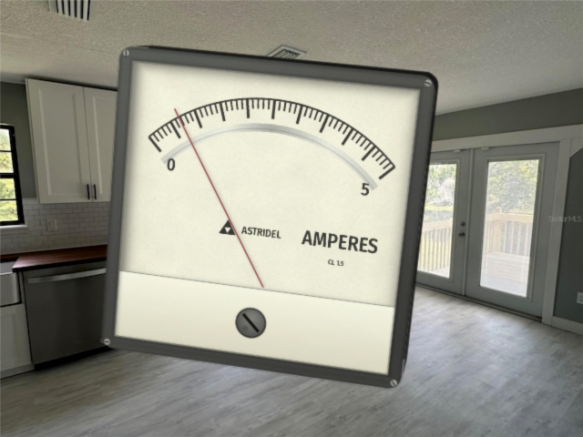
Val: 0.7 A
